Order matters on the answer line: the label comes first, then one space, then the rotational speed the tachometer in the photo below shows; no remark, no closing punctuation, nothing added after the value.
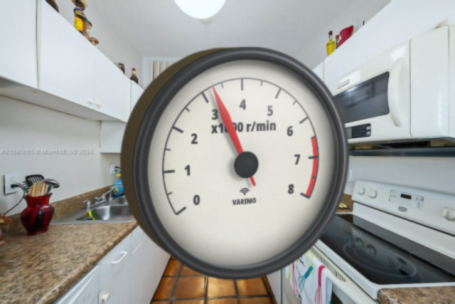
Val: 3250 rpm
